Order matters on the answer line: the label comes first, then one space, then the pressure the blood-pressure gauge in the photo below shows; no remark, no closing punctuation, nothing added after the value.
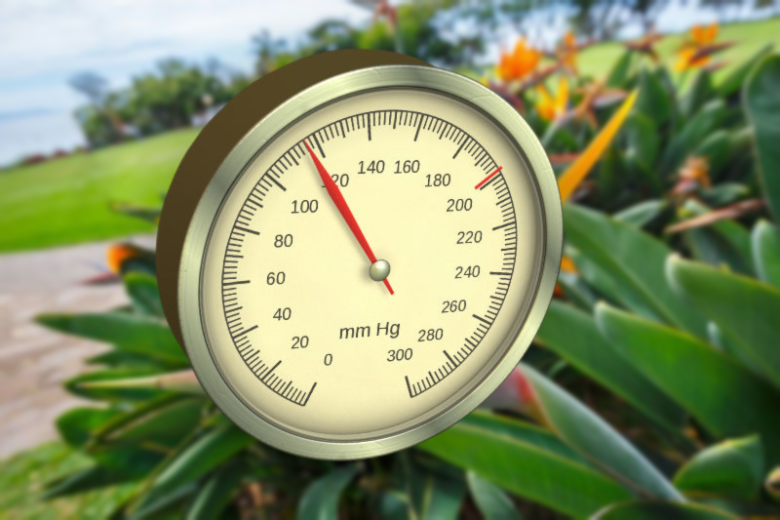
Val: 116 mmHg
